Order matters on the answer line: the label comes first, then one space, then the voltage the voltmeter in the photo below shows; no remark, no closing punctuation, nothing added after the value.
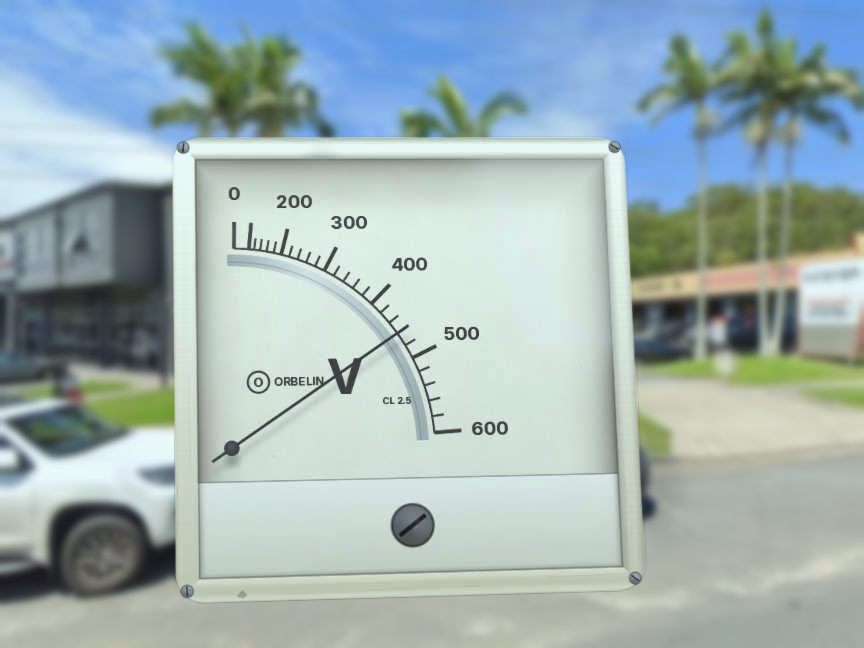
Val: 460 V
